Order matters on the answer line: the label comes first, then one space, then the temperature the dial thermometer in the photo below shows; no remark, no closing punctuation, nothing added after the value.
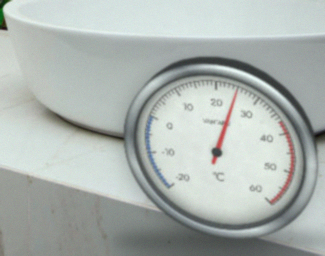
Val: 25 °C
